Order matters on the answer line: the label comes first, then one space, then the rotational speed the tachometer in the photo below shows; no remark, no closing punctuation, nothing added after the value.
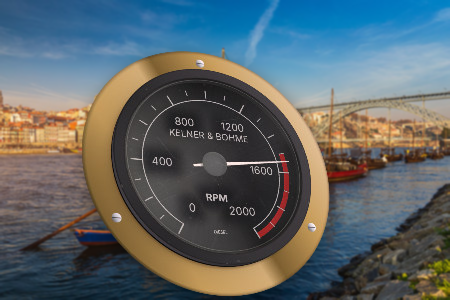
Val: 1550 rpm
